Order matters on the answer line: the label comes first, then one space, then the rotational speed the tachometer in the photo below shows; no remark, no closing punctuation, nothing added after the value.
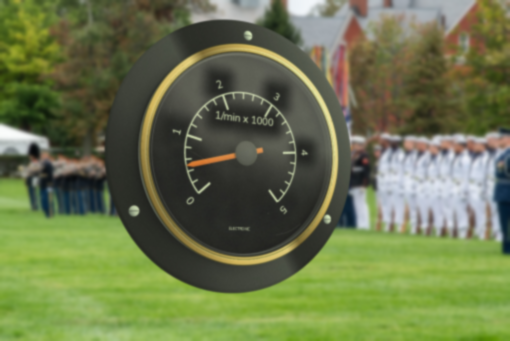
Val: 500 rpm
